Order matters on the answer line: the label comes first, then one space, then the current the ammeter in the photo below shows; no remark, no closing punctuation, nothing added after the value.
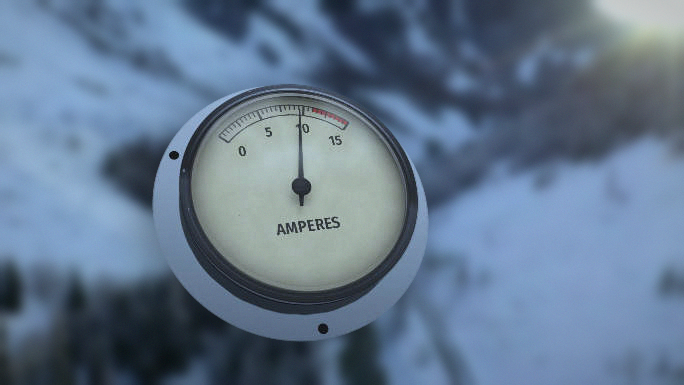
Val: 9.5 A
